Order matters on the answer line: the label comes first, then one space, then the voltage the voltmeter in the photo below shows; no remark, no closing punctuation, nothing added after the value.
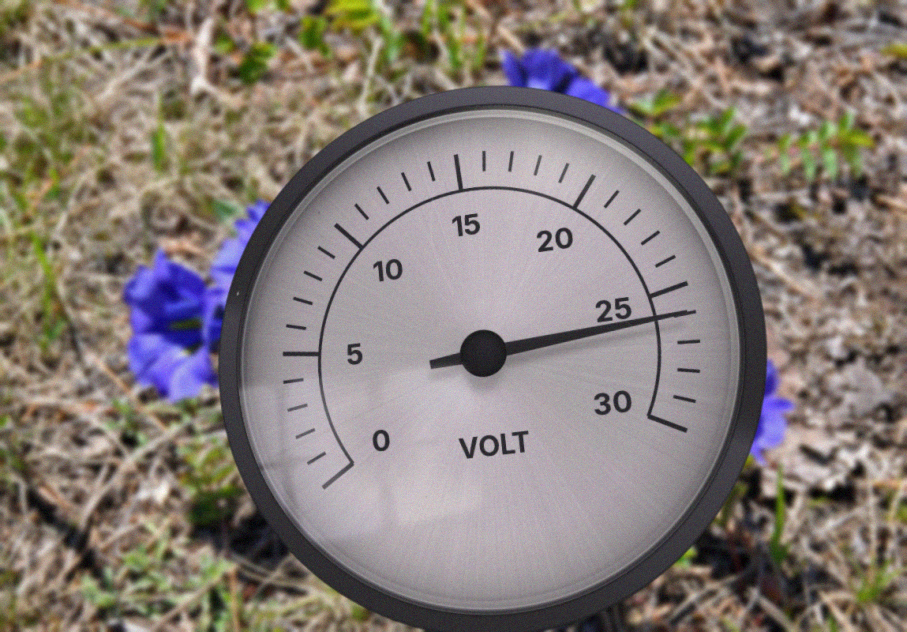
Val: 26 V
